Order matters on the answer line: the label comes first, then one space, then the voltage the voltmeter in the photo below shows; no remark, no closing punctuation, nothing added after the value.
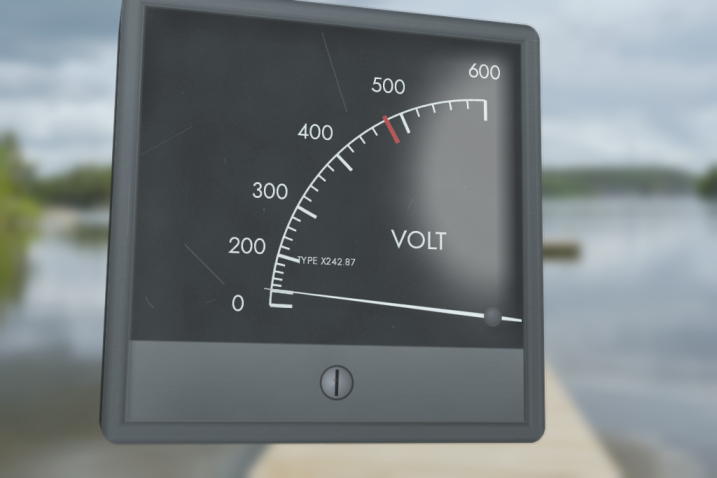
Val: 100 V
